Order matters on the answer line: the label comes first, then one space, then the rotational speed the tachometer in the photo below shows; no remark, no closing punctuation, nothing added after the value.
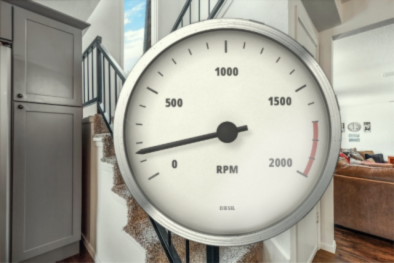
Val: 150 rpm
